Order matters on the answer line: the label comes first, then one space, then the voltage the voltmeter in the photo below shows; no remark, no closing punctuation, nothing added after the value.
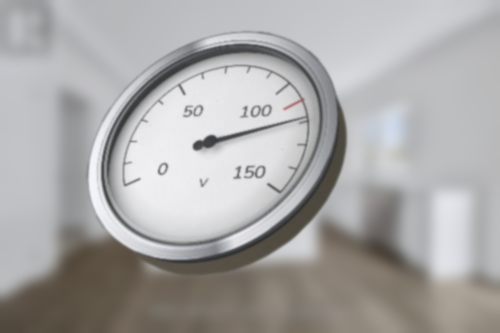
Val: 120 V
